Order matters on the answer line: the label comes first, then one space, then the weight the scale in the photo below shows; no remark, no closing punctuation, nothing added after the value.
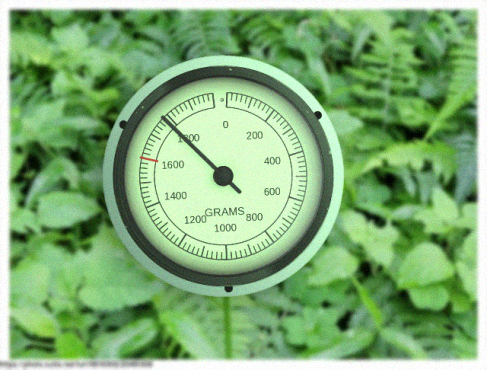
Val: 1780 g
